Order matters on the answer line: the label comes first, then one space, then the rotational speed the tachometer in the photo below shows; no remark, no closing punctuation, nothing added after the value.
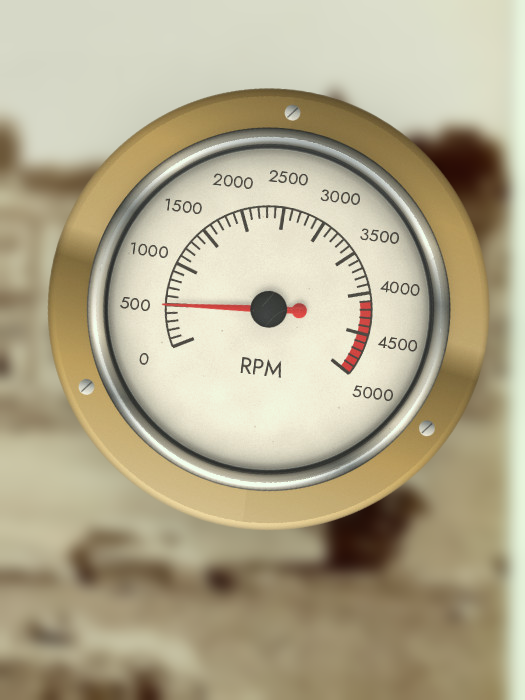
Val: 500 rpm
